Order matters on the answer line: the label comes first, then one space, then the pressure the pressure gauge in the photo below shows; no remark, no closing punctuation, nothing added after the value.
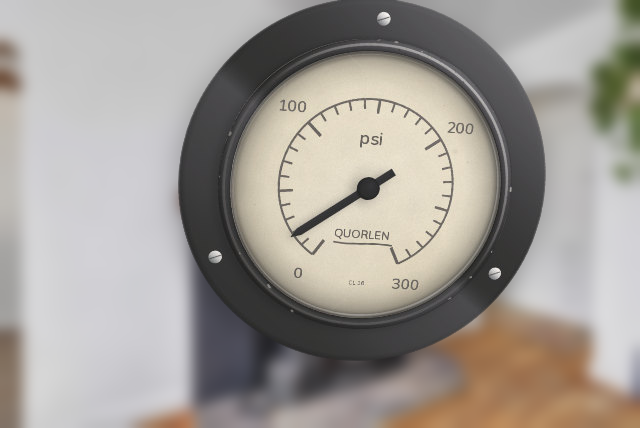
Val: 20 psi
